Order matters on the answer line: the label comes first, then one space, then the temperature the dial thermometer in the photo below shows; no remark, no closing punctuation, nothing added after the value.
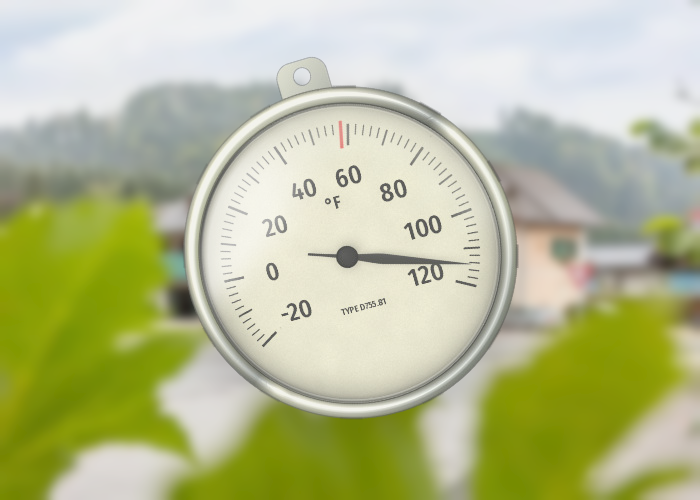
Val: 114 °F
